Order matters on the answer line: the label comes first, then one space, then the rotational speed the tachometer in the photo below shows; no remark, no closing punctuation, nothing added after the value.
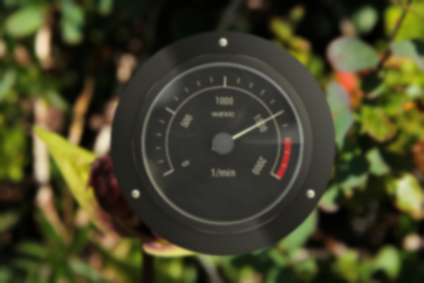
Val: 1500 rpm
